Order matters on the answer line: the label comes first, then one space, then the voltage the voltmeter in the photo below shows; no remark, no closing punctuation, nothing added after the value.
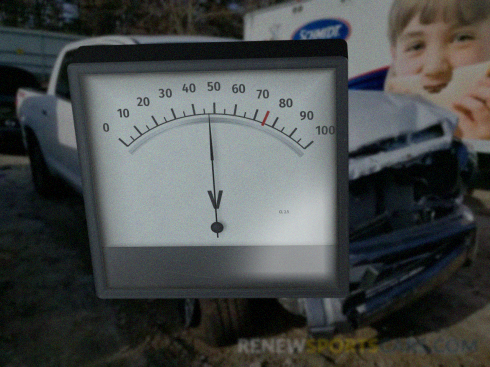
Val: 47.5 V
